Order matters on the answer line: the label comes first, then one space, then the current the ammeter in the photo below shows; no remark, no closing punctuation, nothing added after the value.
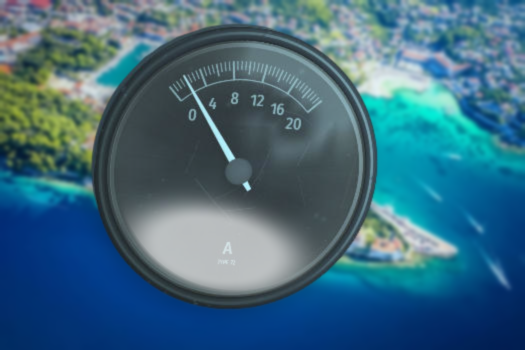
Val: 2 A
